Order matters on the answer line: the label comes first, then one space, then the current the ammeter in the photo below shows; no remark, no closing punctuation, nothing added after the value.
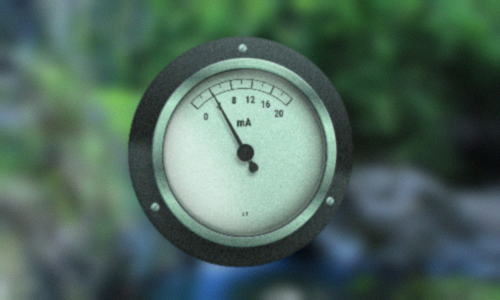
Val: 4 mA
